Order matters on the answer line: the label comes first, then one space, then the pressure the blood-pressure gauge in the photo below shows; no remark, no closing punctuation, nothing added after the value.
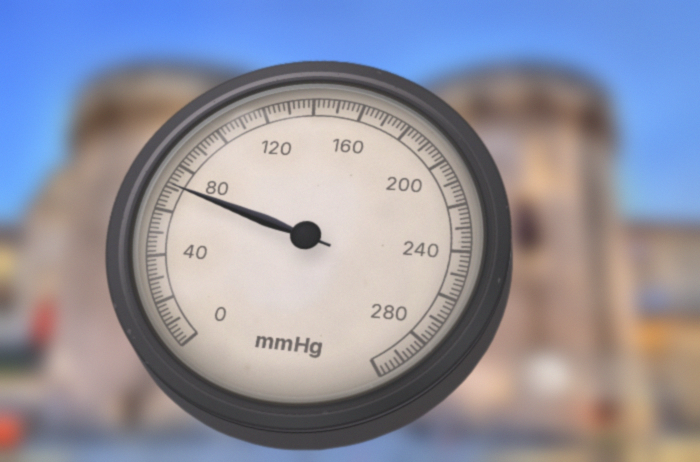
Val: 70 mmHg
